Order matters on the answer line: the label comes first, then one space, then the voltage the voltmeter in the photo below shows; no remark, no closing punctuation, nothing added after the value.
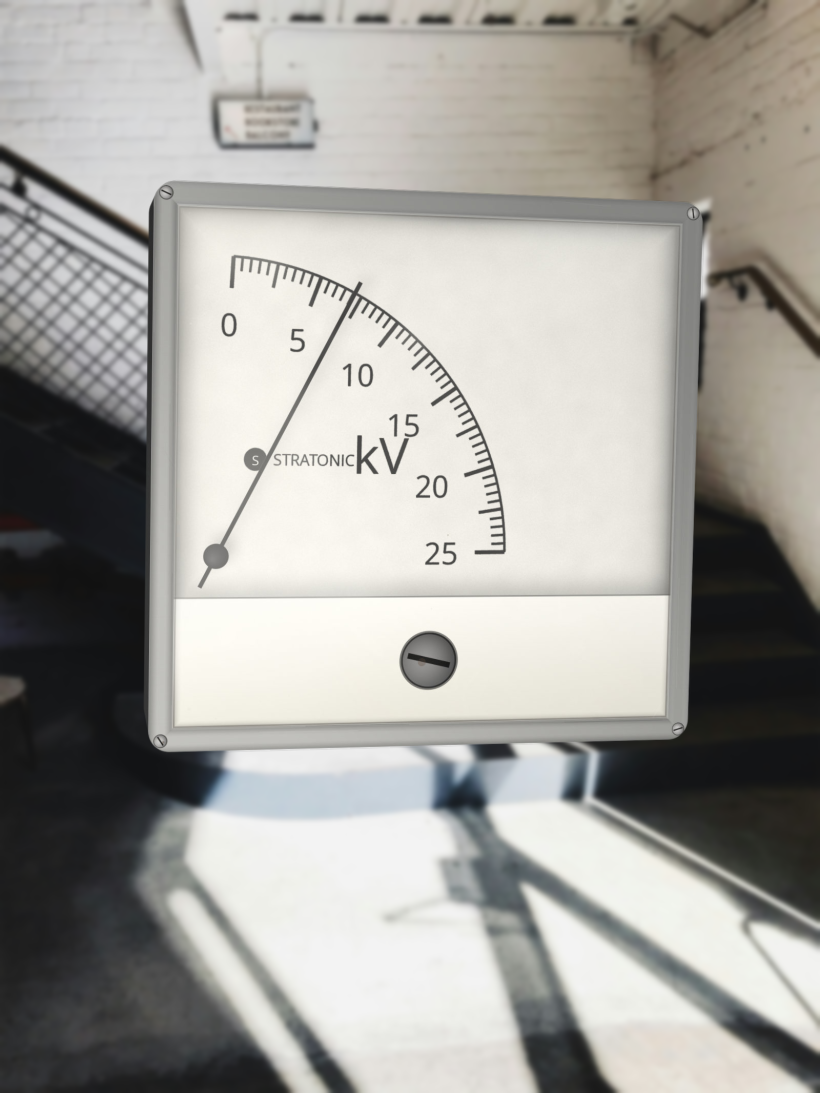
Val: 7 kV
